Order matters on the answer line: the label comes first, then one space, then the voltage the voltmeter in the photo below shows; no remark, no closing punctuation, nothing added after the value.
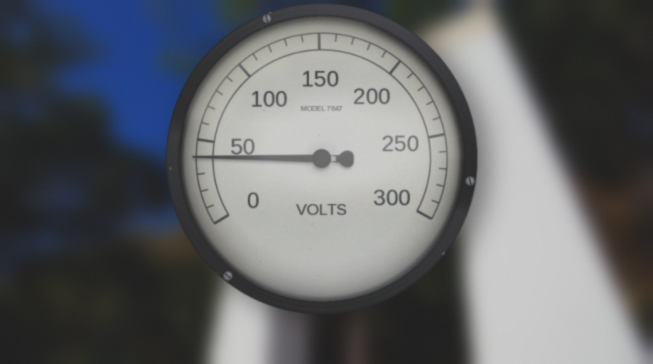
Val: 40 V
